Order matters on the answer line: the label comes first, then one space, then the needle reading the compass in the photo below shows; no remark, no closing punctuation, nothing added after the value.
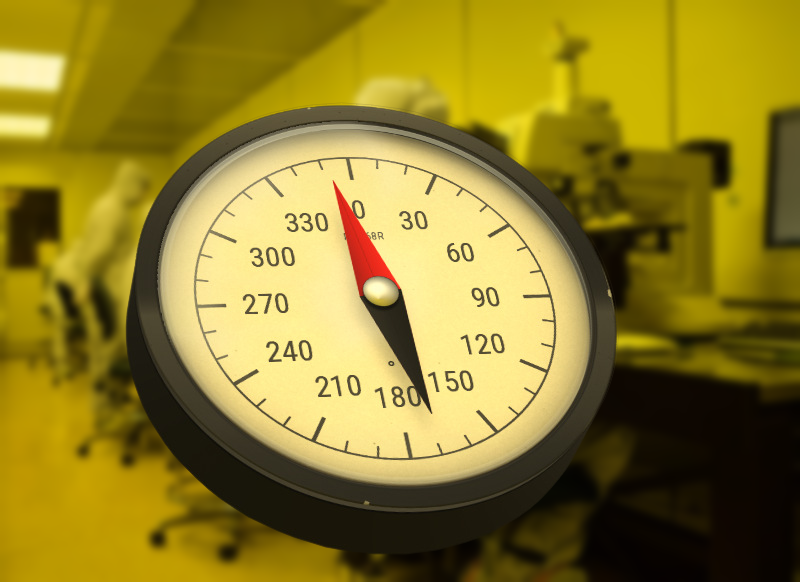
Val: 350 °
